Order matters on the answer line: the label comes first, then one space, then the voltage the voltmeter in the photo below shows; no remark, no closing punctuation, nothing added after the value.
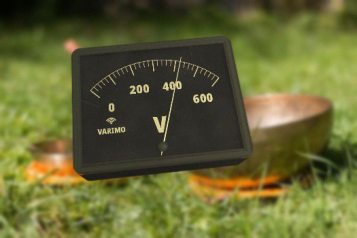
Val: 420 V
